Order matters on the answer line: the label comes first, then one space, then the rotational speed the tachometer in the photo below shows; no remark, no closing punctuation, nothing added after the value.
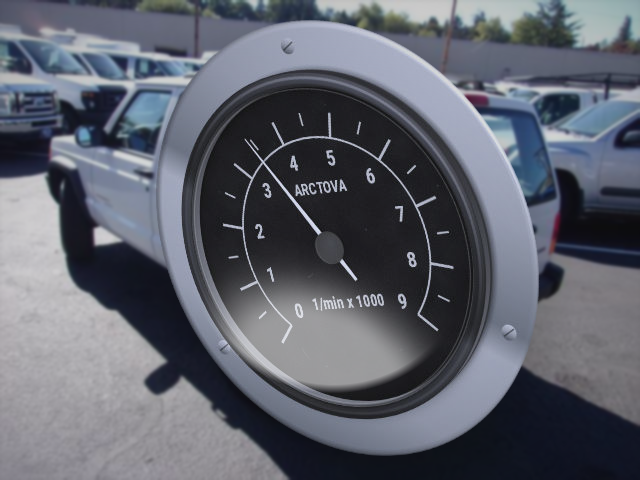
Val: 3500 rpm
